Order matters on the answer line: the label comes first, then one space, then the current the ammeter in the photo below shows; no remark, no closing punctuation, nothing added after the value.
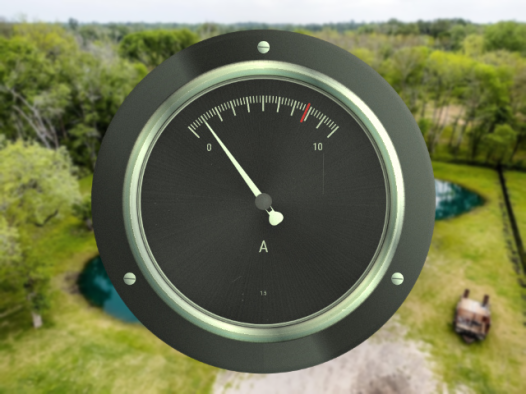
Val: 1 A
